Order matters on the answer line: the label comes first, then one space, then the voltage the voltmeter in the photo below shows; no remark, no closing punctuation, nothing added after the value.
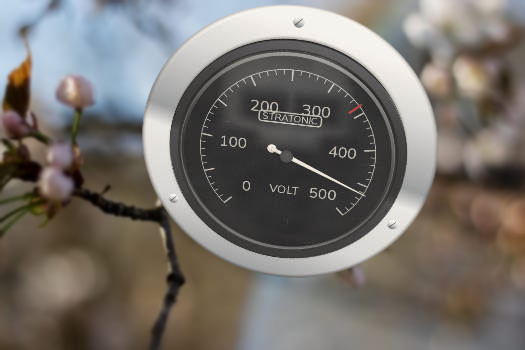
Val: 460 V
